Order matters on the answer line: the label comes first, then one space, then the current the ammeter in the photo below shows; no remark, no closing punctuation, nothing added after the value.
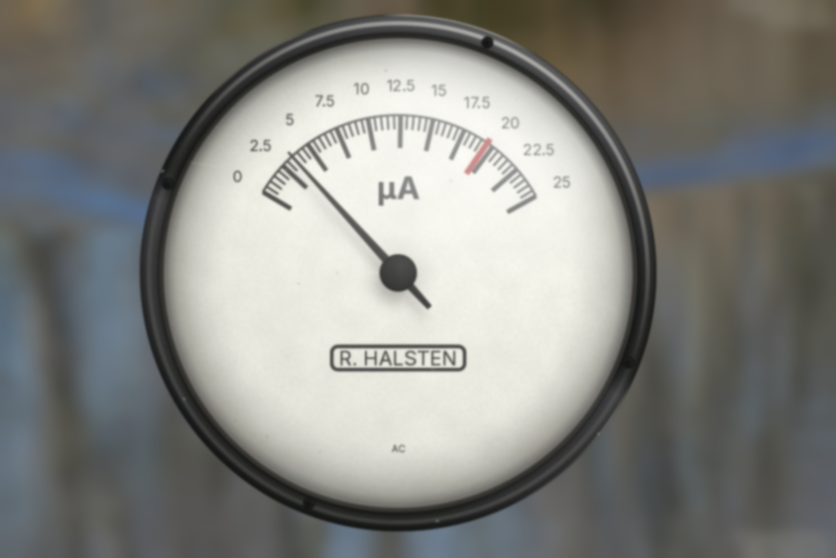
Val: 3.5 µA
